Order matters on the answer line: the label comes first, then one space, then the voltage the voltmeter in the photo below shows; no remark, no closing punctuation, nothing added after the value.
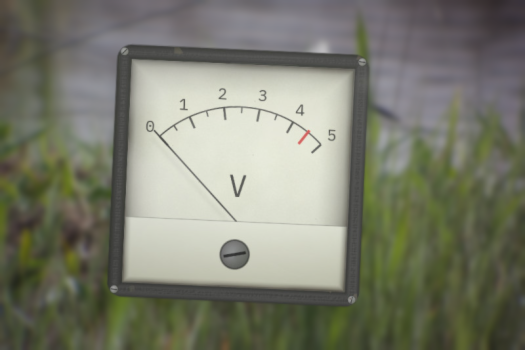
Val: 0 V
